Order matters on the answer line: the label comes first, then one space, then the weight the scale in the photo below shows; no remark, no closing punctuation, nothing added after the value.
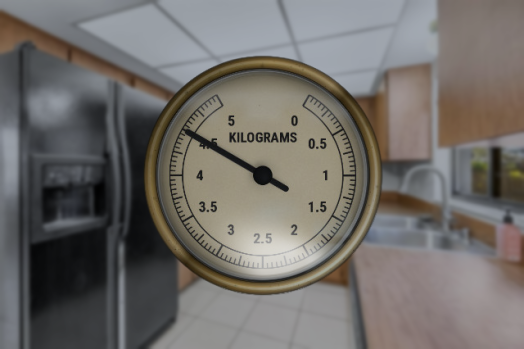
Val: 4.5 kg
